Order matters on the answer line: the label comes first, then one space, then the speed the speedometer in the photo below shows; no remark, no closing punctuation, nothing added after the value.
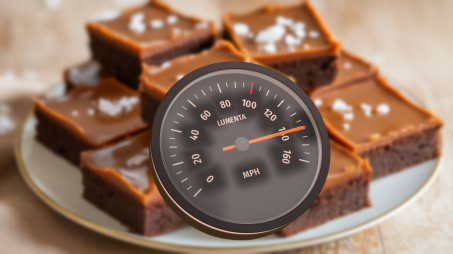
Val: 140 mph
